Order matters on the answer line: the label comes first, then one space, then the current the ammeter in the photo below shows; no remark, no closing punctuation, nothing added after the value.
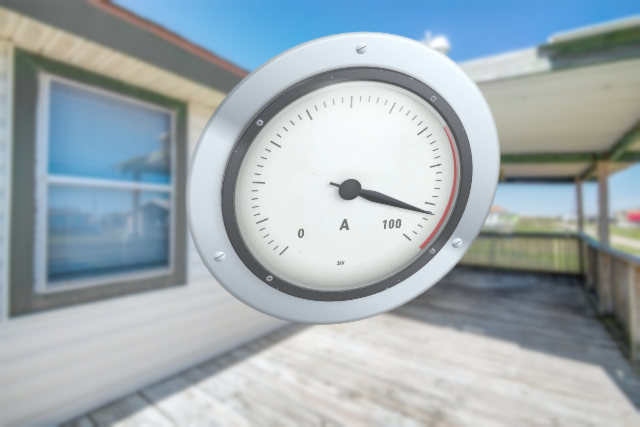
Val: 92 A
